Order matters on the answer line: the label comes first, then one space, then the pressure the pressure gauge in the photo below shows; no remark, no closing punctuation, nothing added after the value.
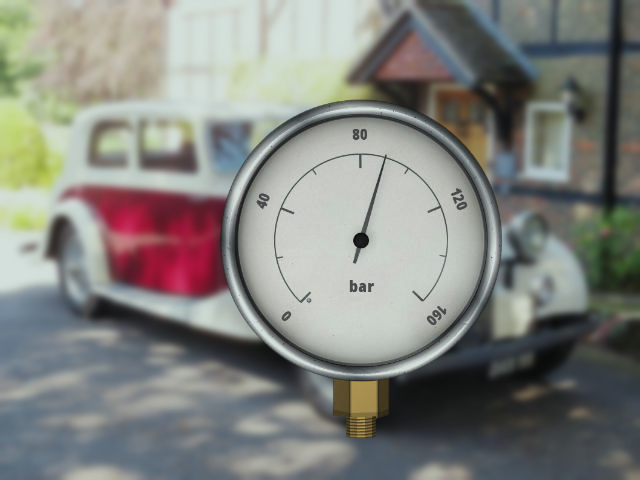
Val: 90 bar
